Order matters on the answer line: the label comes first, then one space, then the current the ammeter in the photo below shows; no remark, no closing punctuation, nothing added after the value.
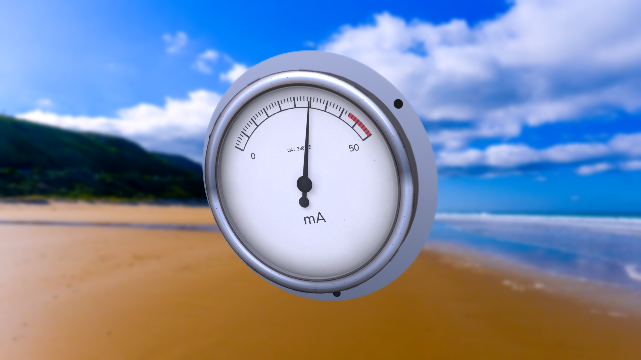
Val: 30 mA
